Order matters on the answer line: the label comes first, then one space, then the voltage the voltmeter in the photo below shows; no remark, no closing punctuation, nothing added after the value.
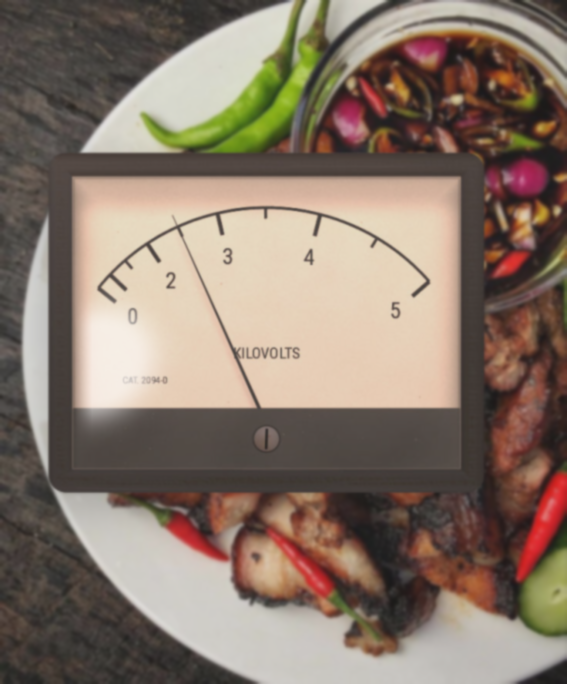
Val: 2.5 kV
